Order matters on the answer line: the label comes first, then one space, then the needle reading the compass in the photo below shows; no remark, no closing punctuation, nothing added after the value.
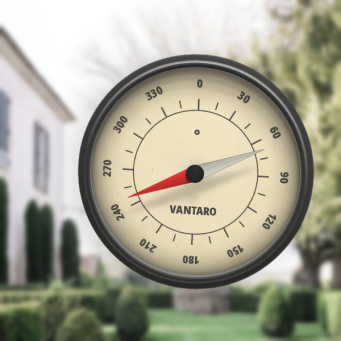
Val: 247.5 °
